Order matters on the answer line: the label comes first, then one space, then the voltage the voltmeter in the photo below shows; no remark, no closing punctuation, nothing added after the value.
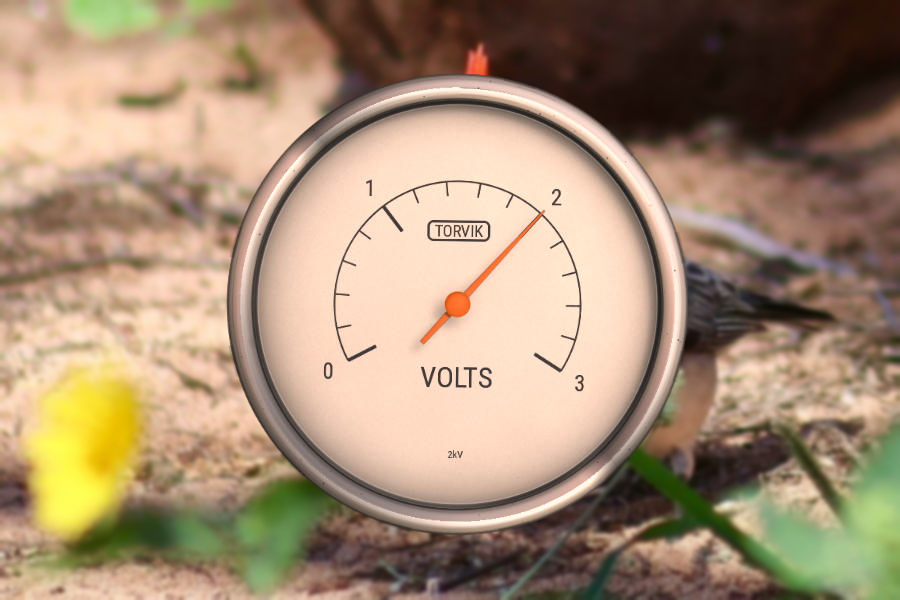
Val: 2 V
